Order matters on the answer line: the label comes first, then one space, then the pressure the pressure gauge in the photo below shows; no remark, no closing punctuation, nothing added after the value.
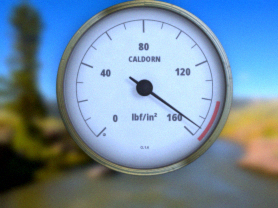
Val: 155 psi
